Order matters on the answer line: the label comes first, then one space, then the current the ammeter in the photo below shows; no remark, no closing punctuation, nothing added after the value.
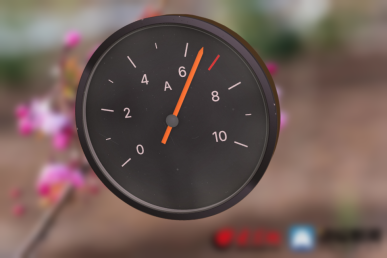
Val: 6.5 A
